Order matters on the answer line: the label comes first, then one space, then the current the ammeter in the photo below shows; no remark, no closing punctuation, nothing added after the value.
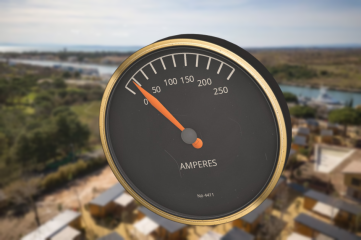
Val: 25 A
